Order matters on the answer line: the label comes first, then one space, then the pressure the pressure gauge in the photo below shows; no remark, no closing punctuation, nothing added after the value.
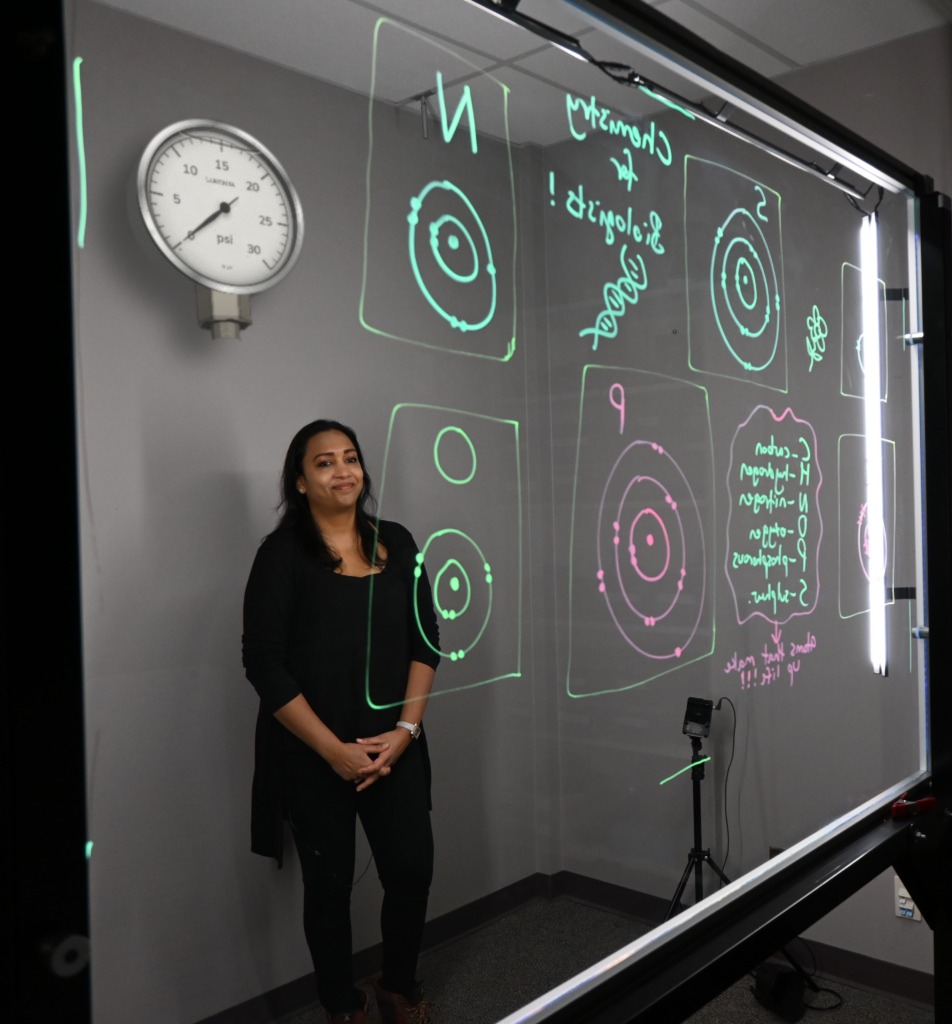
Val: 0 psi
